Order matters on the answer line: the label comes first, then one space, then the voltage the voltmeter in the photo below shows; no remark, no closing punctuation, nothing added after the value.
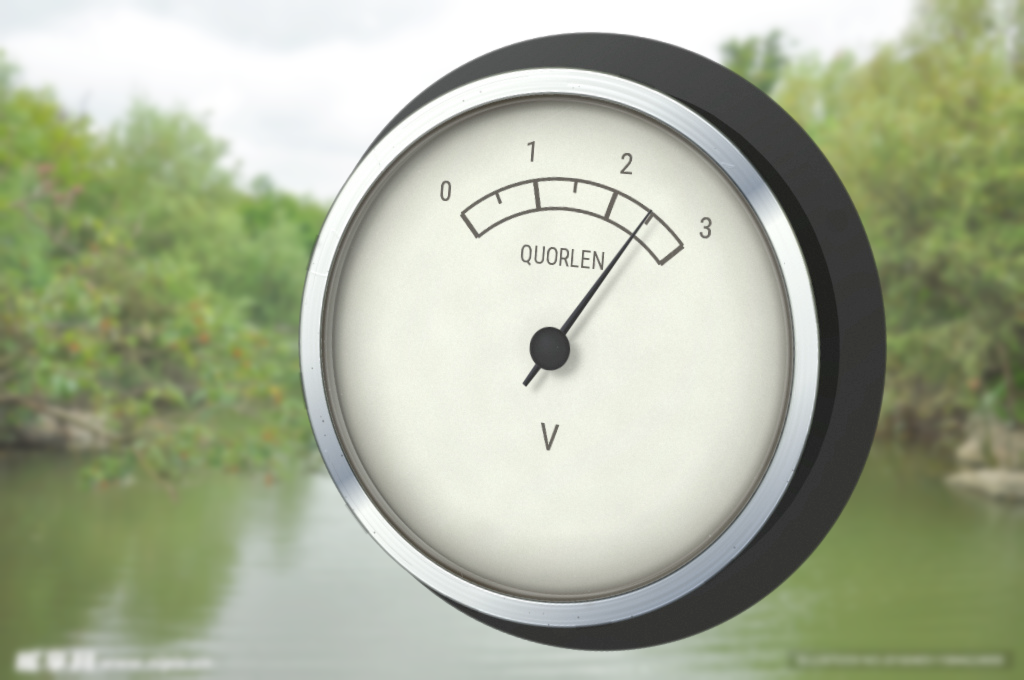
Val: 2.5 V
